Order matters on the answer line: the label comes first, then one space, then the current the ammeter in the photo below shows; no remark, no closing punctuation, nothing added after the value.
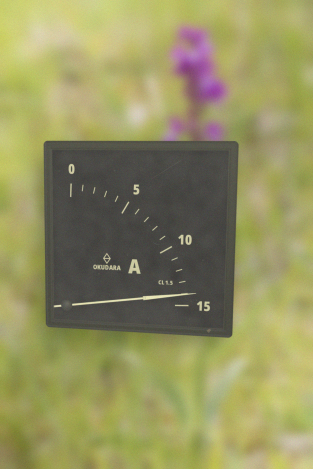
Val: 14 A
